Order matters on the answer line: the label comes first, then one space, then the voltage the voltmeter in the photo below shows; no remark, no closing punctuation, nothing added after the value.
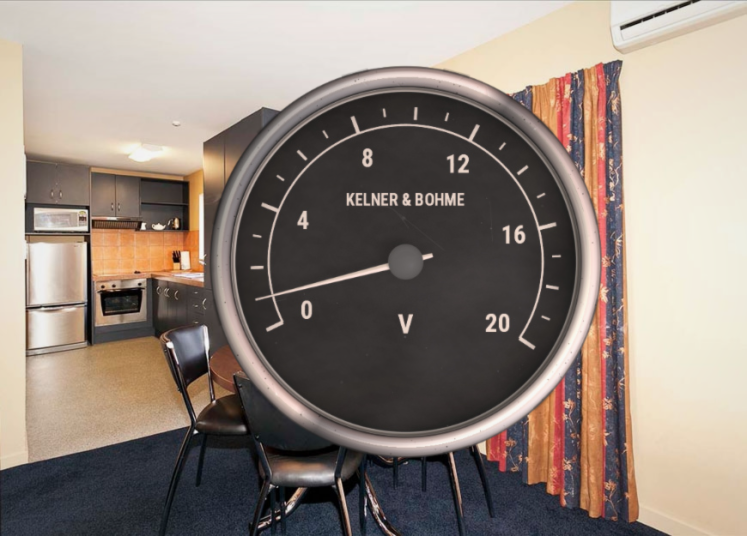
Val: 1 V
